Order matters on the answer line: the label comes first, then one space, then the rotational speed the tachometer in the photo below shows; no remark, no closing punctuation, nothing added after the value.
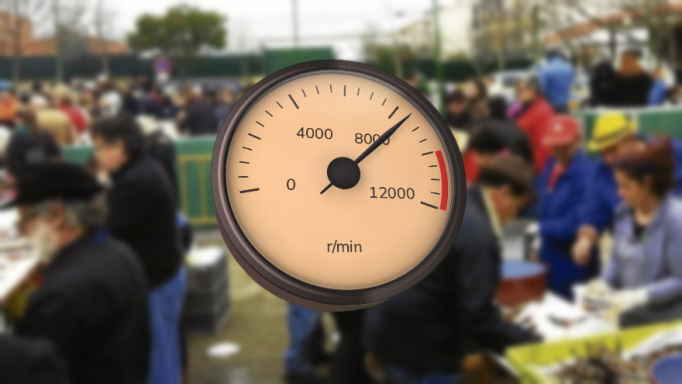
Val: 8500 rpm
